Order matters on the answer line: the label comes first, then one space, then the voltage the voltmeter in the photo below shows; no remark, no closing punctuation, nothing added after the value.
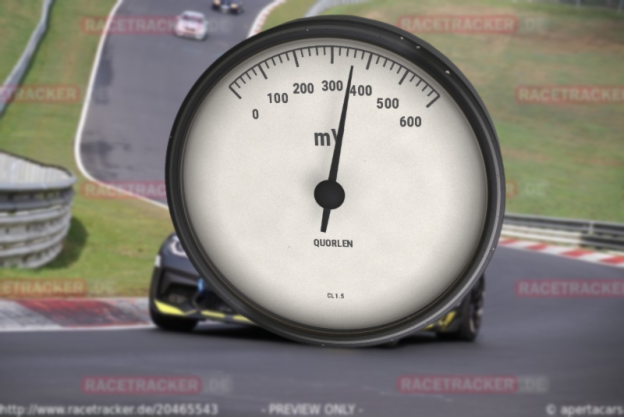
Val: 360 mV
